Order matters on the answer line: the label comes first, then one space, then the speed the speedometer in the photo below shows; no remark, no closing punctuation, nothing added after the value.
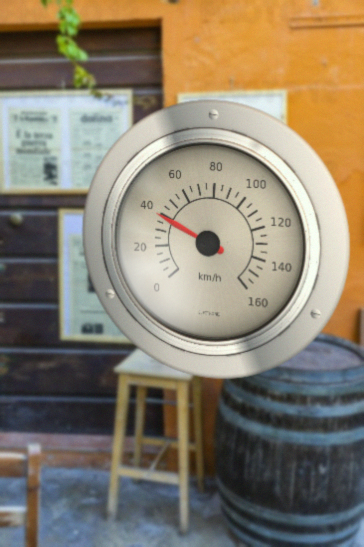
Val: 40 km/h
